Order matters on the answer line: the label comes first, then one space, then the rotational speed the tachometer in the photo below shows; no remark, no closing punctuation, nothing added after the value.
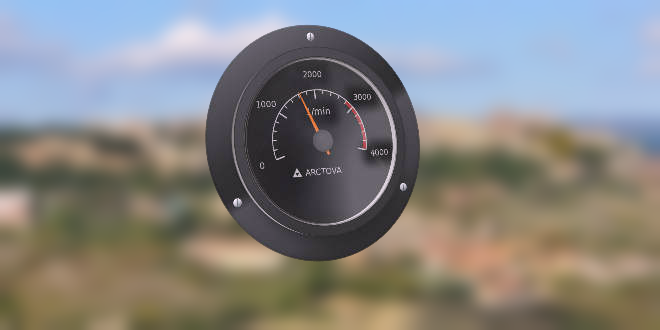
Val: 1600 rpm
